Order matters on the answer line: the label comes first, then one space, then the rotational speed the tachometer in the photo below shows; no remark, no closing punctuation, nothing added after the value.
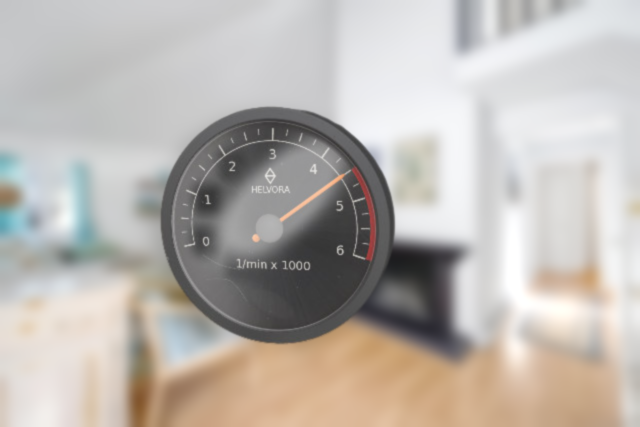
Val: 4500 rpm
